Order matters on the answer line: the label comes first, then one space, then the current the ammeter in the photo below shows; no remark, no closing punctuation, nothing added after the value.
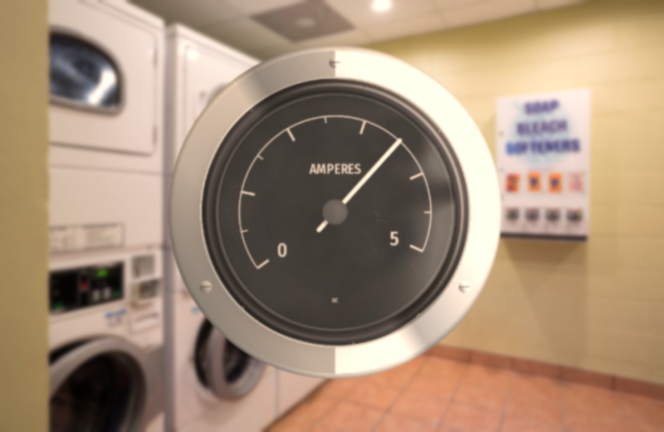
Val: 3.5 A
